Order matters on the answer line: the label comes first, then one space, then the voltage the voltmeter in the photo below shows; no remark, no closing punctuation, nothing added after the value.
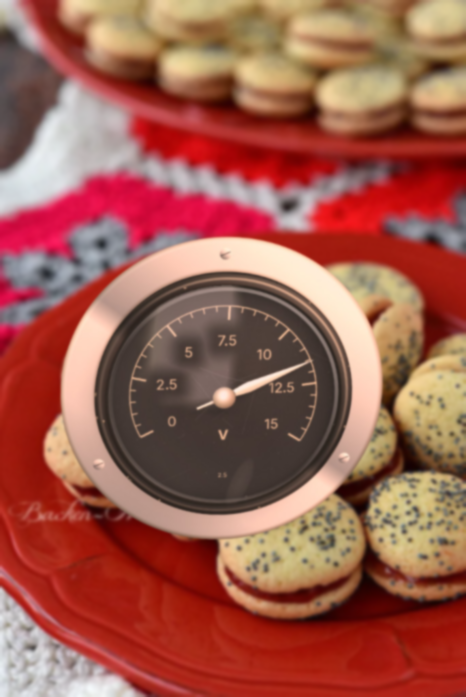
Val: 11.5 V
